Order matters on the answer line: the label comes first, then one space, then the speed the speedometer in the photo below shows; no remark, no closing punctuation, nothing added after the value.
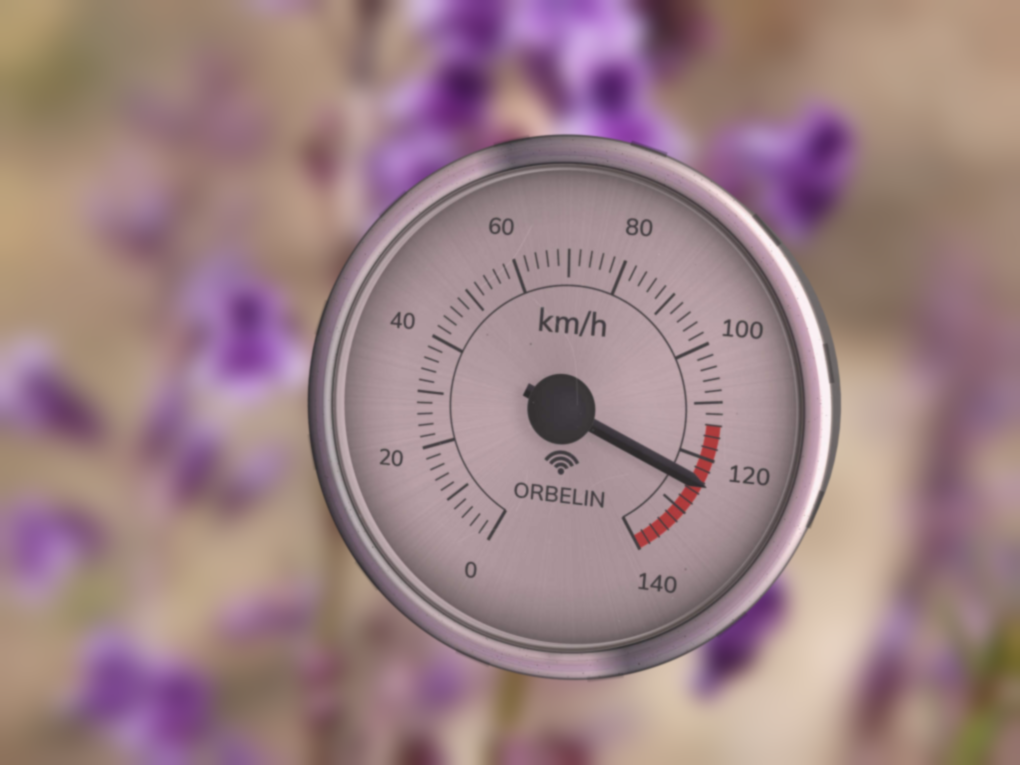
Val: 124 km/h
